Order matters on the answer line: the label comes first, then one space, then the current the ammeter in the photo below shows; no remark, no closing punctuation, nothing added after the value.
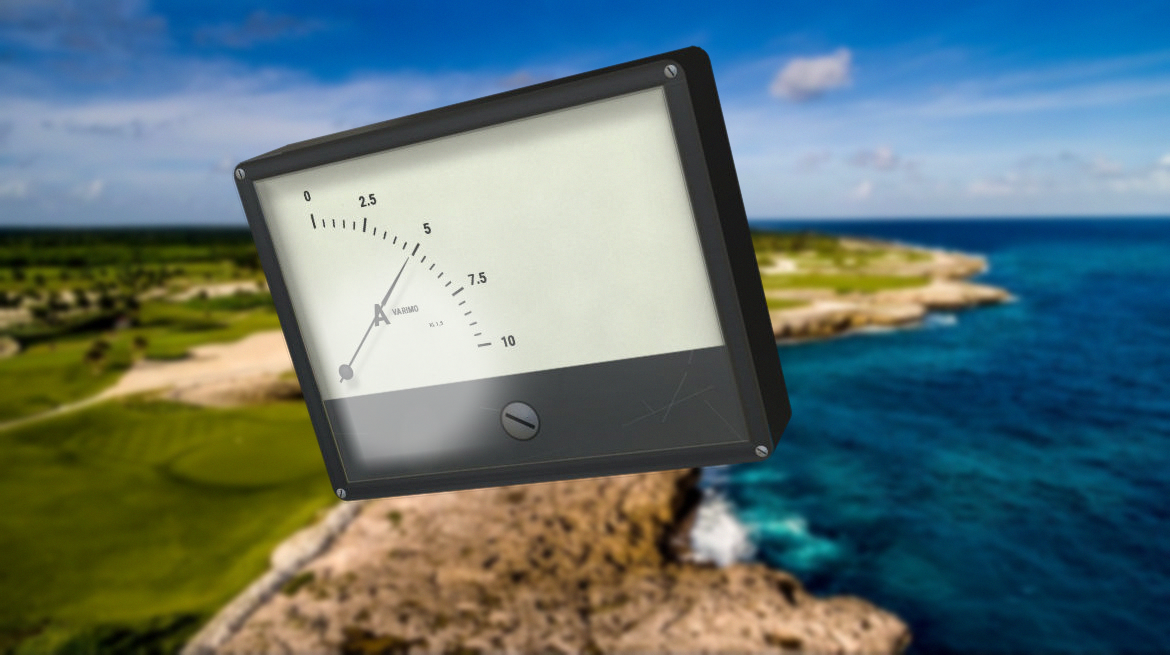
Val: 5 A
